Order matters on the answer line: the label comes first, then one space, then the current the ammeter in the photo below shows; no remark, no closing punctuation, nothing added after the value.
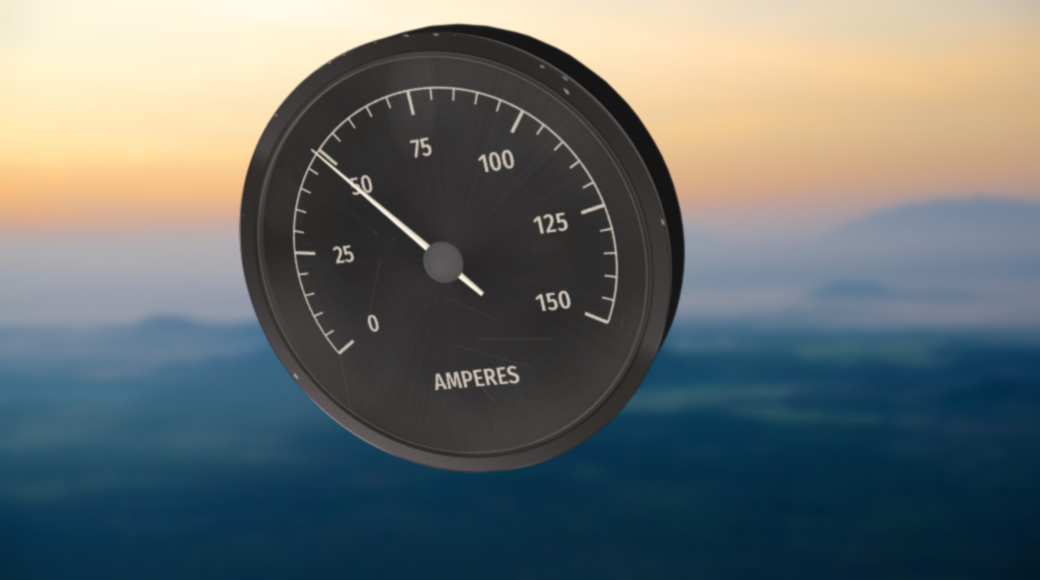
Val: 50 A
